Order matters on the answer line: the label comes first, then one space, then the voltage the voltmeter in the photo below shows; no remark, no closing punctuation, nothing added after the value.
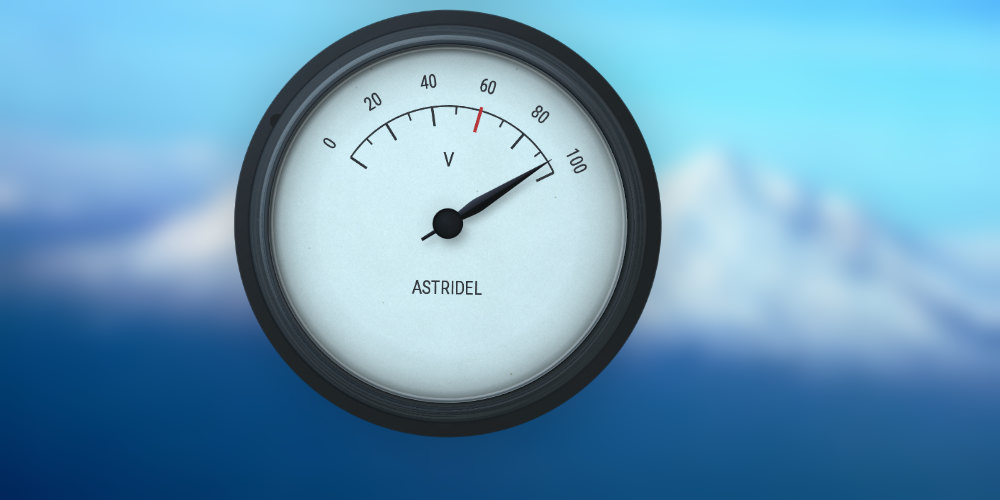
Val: 95 V
